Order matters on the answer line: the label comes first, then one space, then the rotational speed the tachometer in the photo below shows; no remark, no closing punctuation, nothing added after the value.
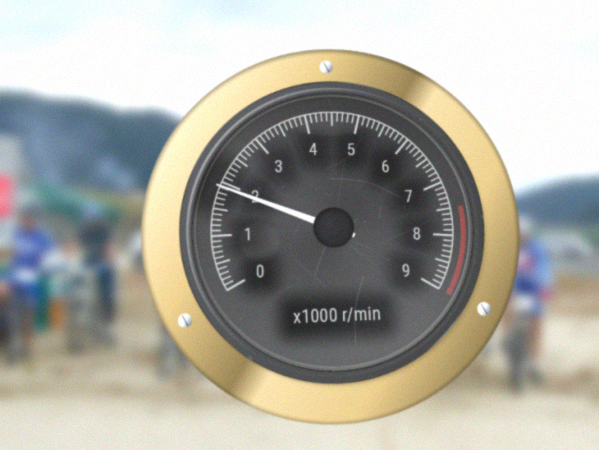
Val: 1900 rpm
